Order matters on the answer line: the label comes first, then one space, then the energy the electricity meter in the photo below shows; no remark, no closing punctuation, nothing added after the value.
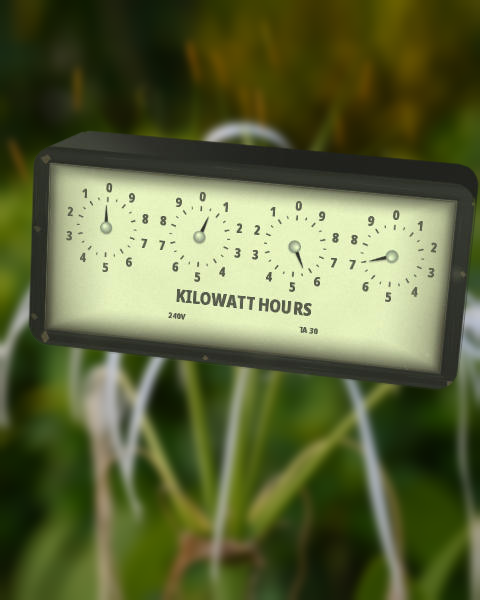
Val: 57 kWh
